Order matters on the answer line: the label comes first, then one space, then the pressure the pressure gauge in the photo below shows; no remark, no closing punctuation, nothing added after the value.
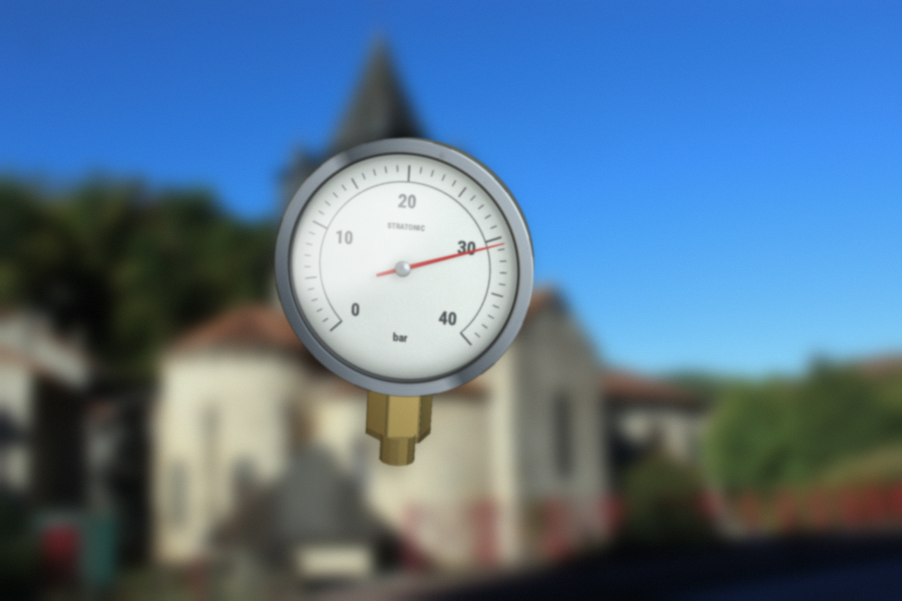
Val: 30.5 bar
